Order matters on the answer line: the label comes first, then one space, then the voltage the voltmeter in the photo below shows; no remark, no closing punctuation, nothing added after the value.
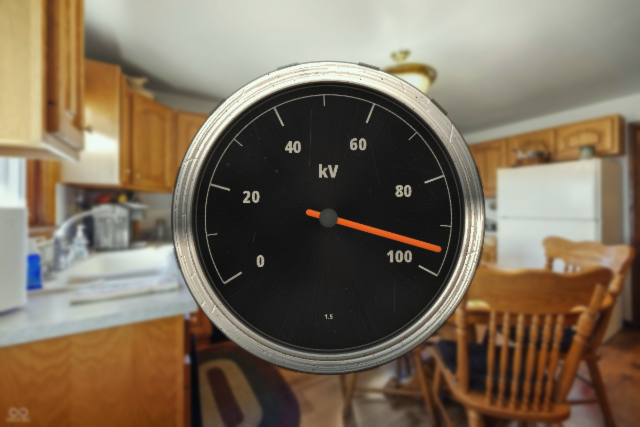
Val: 95 kV
